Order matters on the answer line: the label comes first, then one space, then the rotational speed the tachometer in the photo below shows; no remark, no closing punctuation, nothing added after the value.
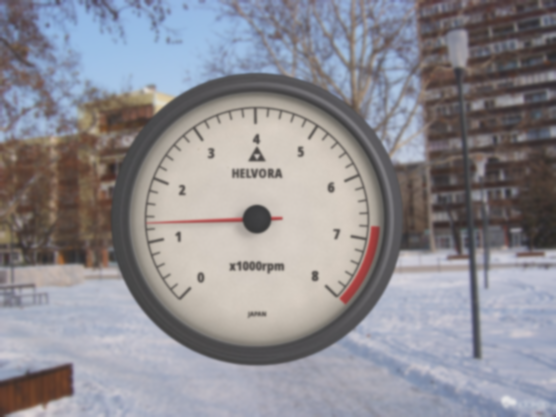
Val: 1300 rpm
